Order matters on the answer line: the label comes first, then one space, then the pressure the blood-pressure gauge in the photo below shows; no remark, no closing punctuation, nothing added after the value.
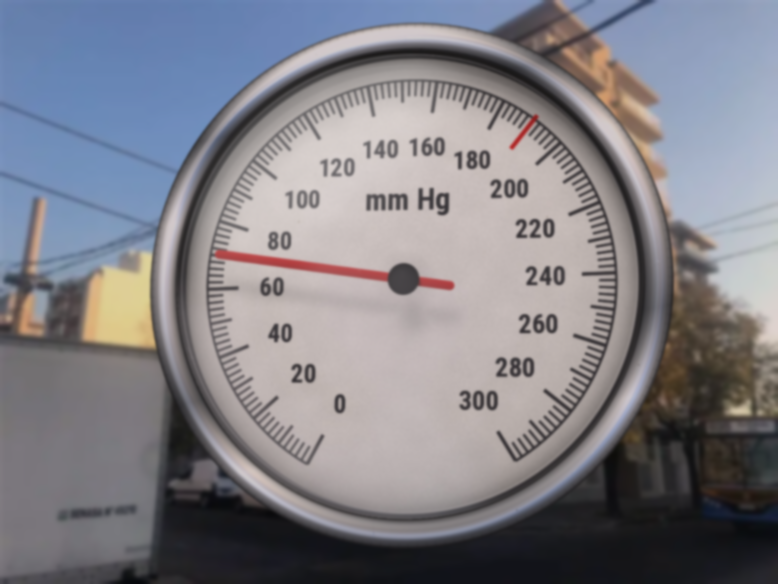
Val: 70 mmHg
